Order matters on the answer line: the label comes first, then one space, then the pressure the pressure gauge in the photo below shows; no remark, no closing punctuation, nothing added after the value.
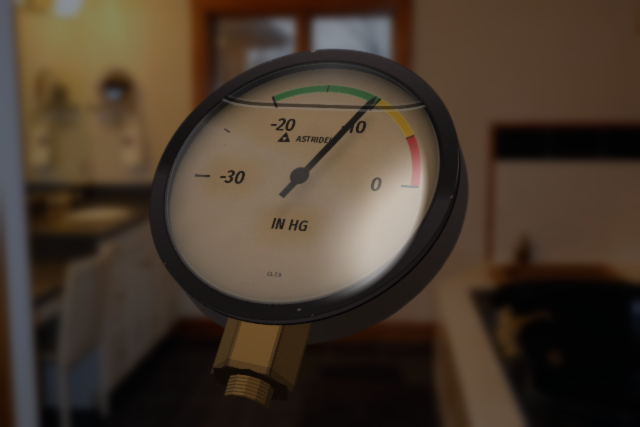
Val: -10 inHg
